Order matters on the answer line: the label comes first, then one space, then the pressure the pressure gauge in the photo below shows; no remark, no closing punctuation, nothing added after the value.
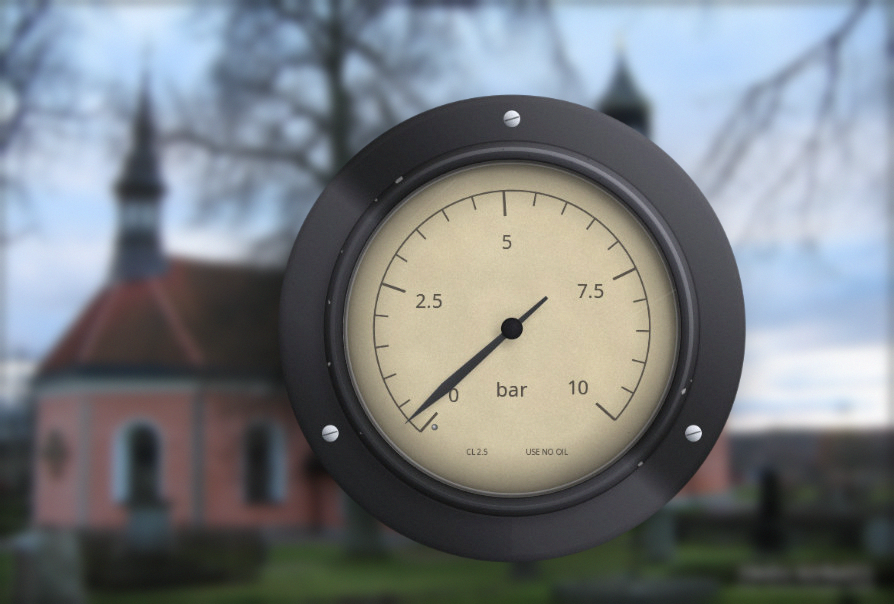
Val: 0.25 bar
